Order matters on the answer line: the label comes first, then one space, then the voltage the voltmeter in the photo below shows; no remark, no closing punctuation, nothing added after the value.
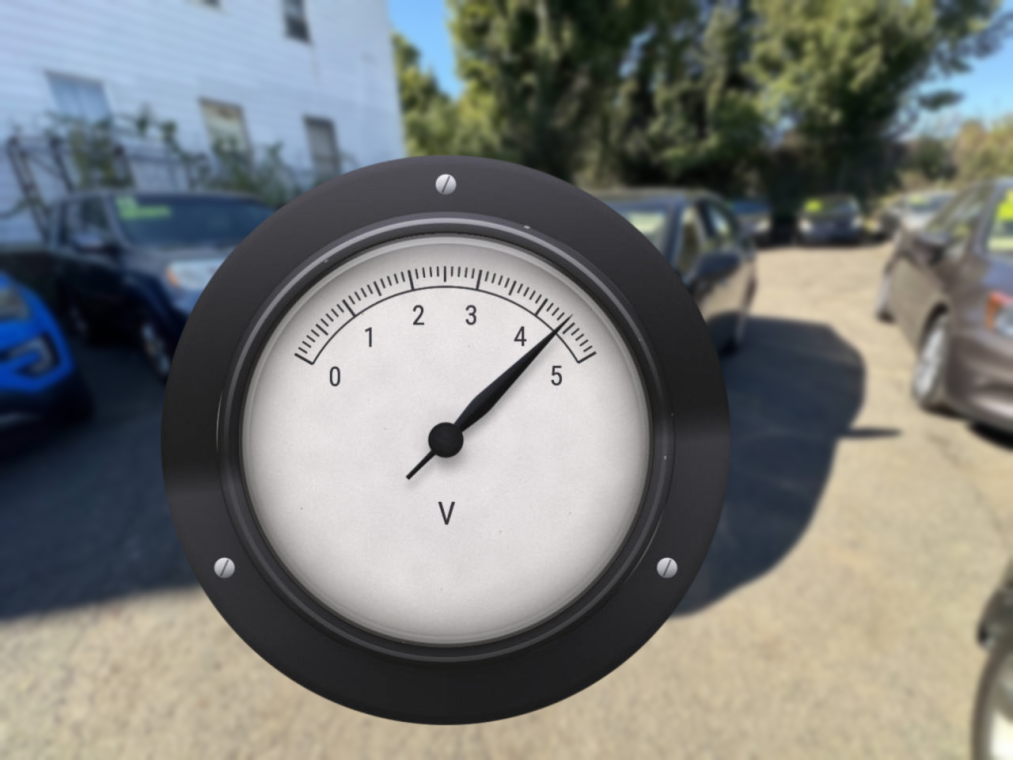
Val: 4.4 V
